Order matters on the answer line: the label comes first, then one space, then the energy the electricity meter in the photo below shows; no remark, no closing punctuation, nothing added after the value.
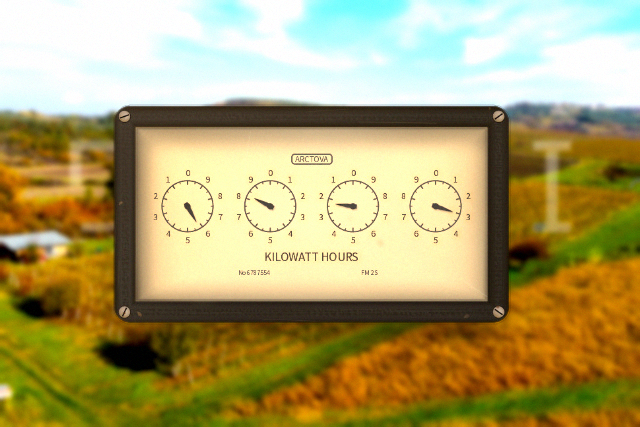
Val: 5823 kWh
